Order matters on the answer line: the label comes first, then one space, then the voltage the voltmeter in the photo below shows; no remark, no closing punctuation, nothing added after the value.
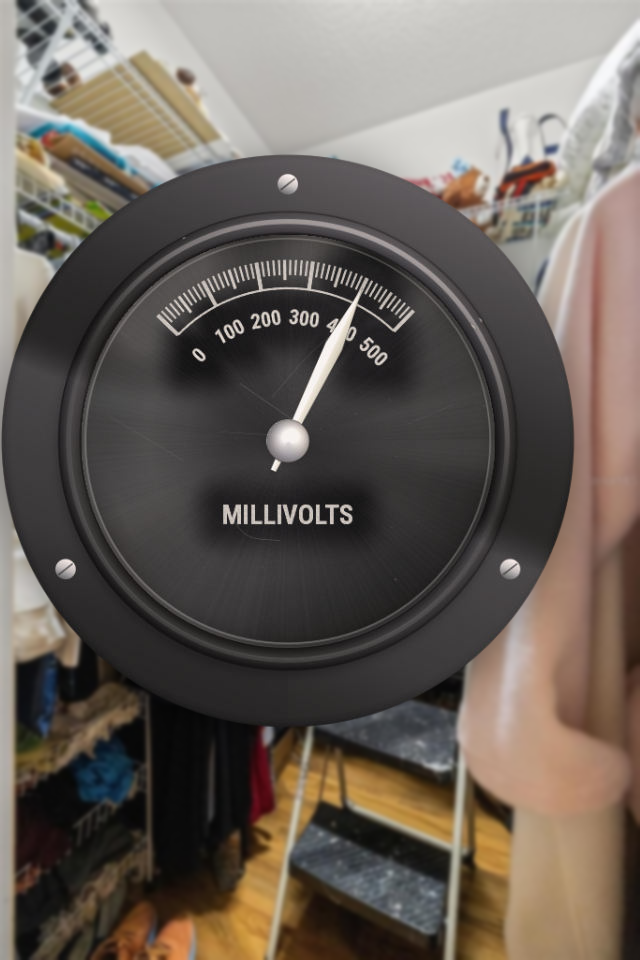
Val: 400 mV
